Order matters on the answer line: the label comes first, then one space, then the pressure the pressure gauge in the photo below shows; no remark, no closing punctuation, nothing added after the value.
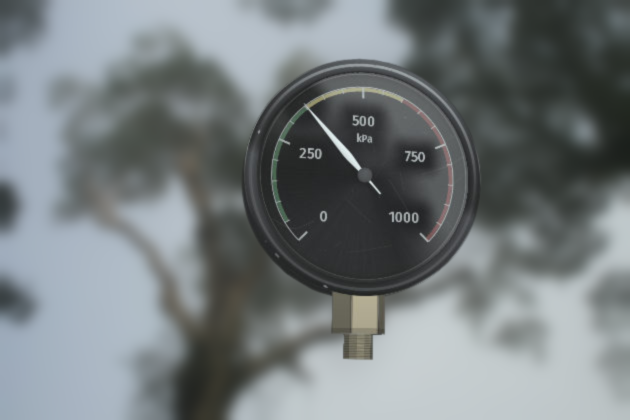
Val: 350 kPa
